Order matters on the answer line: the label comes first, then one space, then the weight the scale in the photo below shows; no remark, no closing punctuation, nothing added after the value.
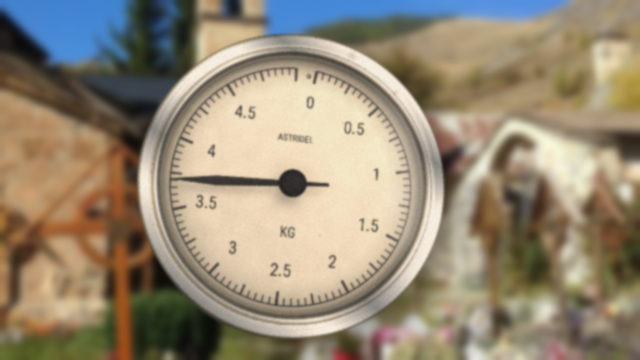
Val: 3.7 kg
